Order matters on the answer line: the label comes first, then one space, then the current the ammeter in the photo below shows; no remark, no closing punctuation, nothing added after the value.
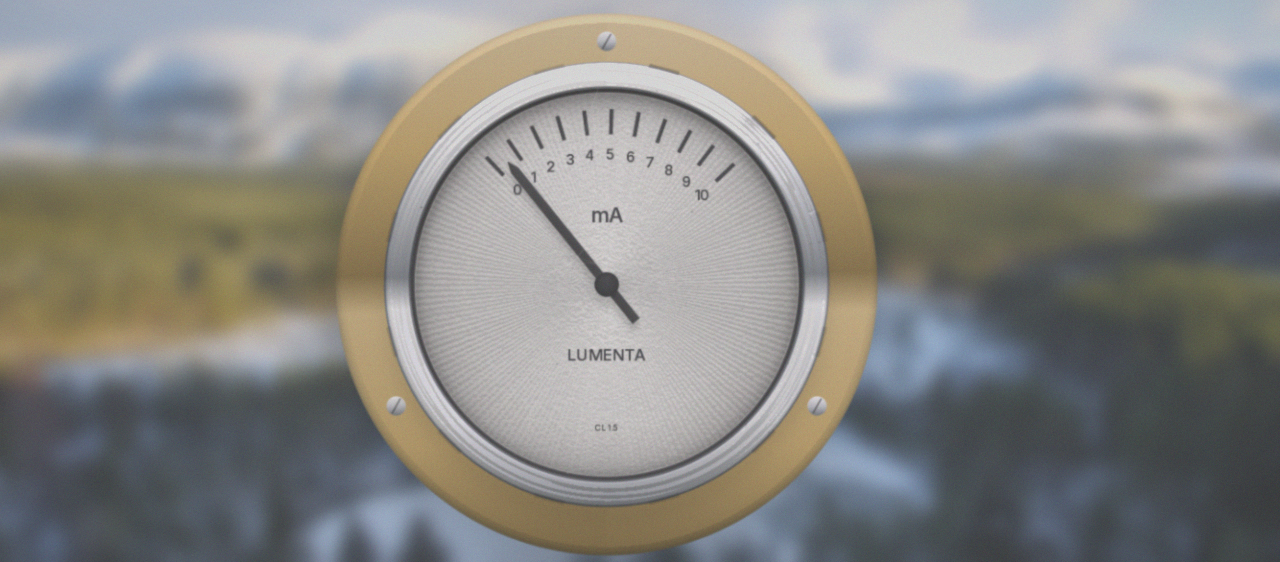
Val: 0.5 mA
